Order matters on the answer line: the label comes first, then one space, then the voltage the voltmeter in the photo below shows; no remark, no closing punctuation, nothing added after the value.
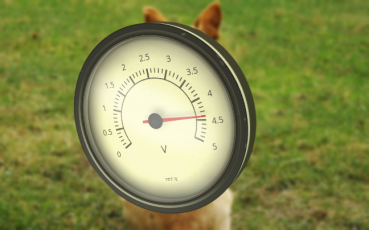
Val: 4.4 V
